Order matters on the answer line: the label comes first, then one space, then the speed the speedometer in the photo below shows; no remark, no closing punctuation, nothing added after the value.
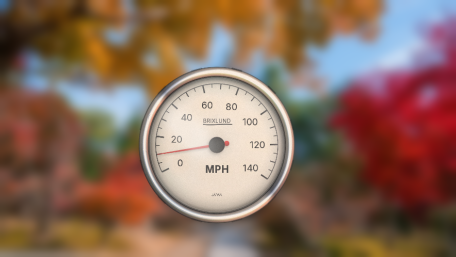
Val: 10 mph
